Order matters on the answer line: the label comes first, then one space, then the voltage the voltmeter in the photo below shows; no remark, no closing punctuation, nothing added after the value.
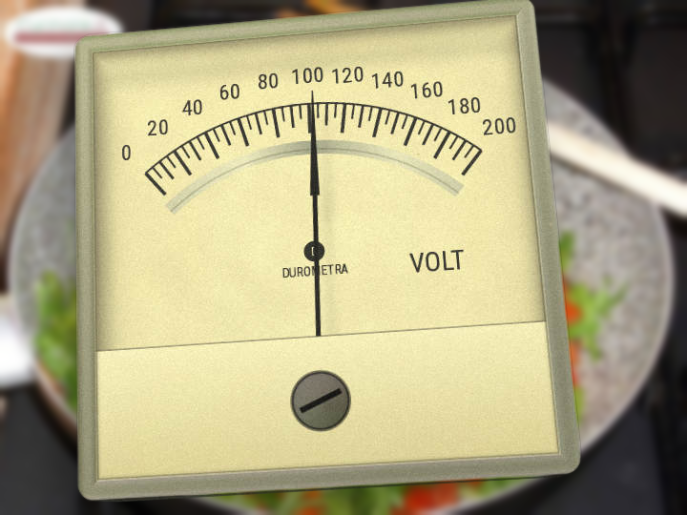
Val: 102.5 V
